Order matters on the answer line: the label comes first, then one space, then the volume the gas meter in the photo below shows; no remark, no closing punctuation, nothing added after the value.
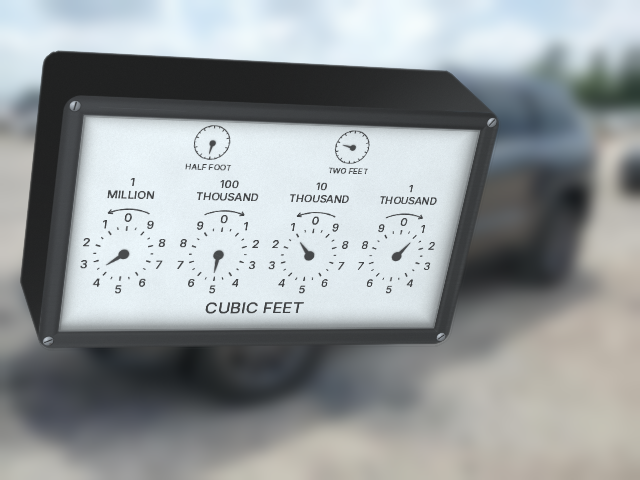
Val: 351100 ft³
